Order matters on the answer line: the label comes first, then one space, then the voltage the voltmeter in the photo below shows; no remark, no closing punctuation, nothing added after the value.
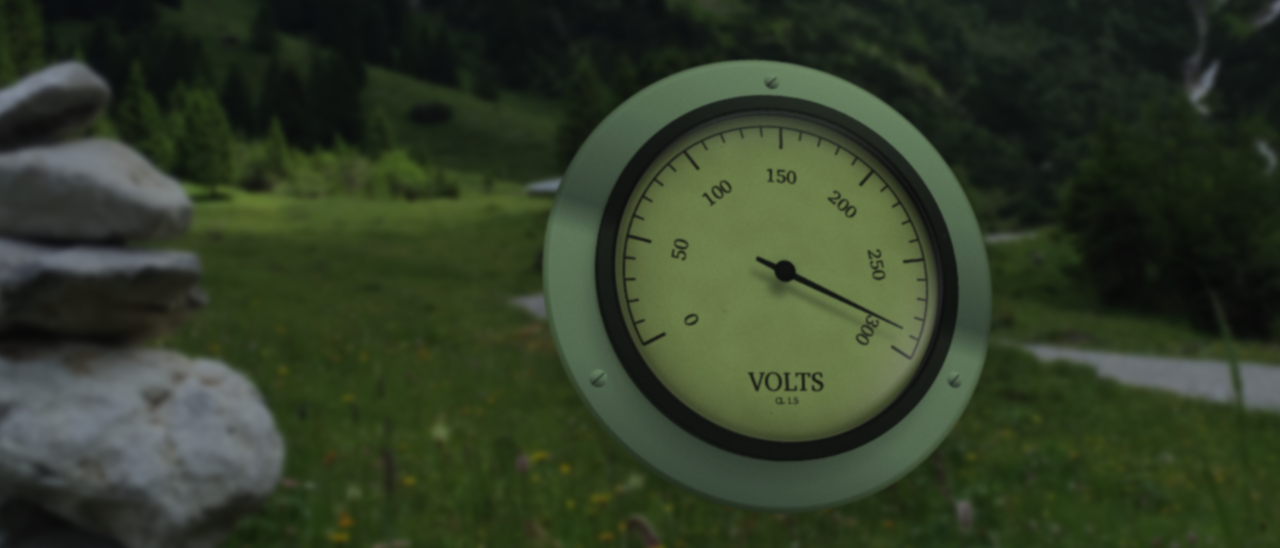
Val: 290 V
